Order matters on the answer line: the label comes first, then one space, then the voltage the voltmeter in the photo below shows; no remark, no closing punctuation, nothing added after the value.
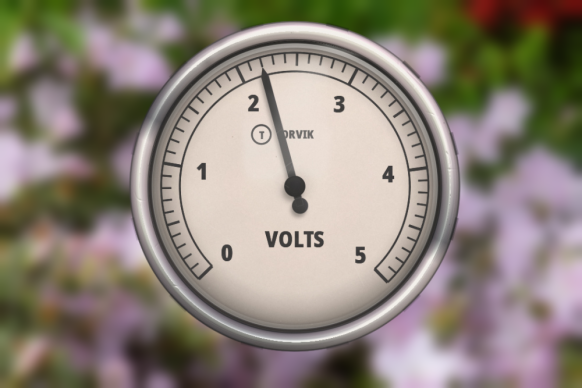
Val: 2.2 V
